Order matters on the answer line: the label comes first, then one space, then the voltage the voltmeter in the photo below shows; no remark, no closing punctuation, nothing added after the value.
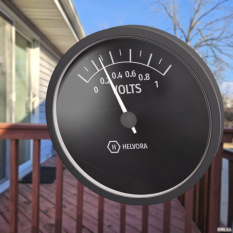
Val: 0.3 V
